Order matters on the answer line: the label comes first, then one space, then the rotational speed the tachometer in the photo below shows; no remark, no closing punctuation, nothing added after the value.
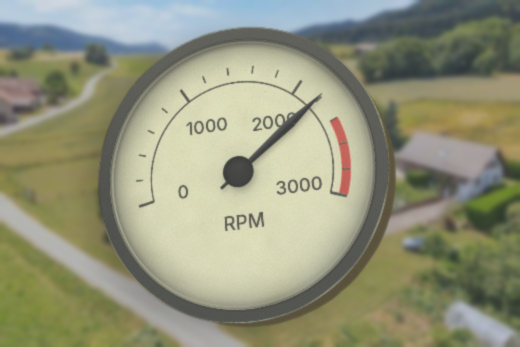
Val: 2200 rpm
